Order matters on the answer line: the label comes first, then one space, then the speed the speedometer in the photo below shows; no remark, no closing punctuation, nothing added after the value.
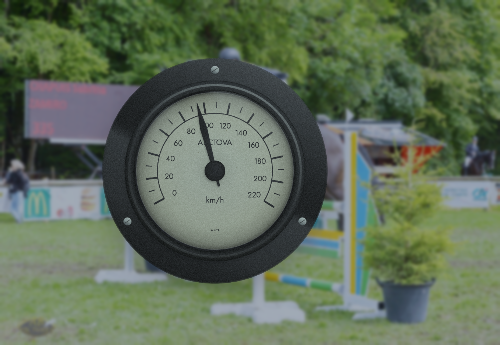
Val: 95 km/h
